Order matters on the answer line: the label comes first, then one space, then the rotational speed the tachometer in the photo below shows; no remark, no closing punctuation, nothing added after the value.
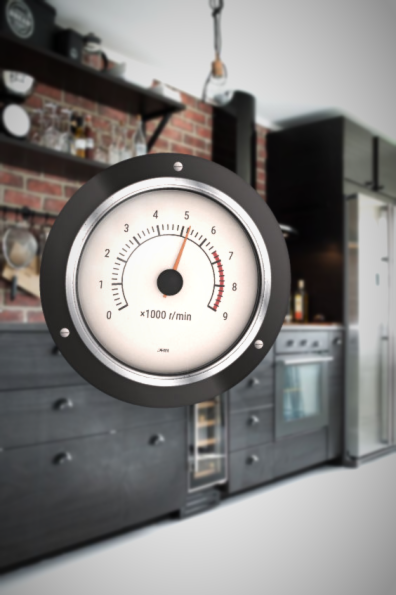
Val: 5200 rpm
